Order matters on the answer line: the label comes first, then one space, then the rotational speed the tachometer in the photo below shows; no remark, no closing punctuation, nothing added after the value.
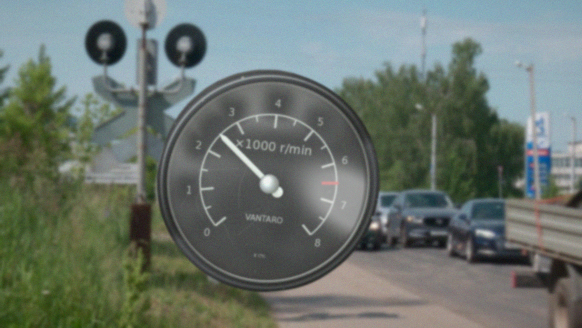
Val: 2500 rpm
